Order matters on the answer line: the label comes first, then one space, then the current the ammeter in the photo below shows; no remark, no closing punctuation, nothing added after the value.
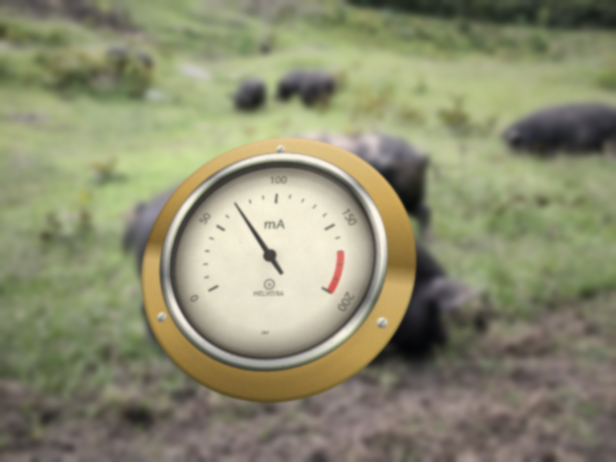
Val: 70 mA
